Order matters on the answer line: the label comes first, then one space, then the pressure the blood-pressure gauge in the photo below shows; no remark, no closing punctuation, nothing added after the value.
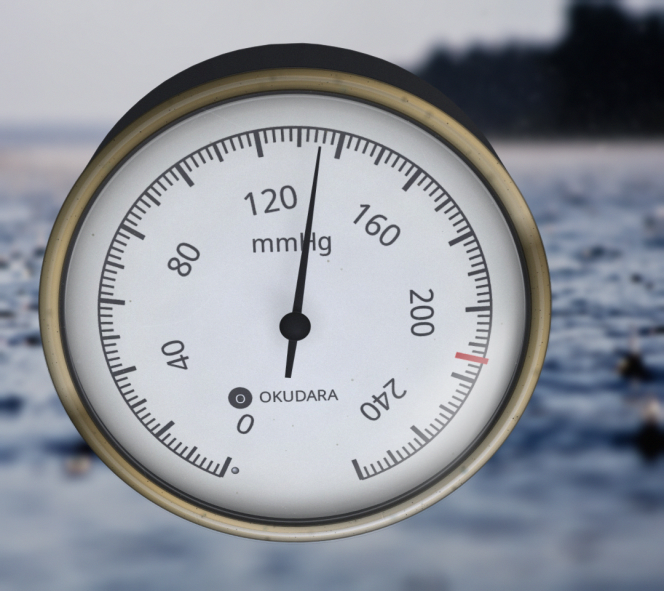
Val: 135 mmHg
